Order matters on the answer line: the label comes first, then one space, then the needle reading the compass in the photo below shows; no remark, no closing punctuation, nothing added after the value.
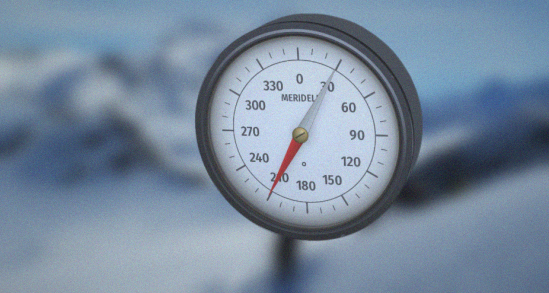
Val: 210 °
